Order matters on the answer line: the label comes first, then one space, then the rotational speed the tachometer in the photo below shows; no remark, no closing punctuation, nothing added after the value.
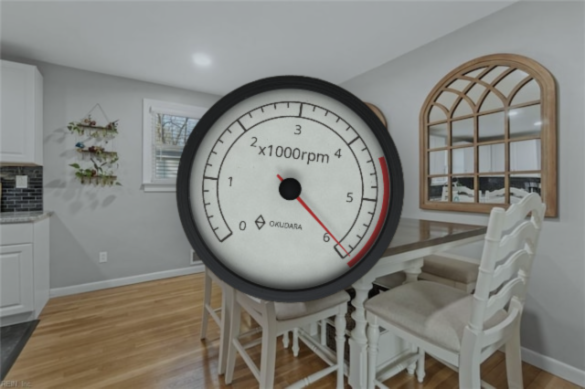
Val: 5900 rpm
